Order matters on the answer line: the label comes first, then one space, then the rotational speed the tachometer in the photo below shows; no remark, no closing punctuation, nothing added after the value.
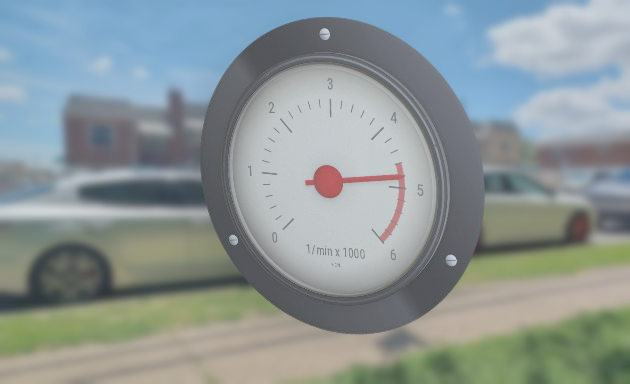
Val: 4800 rpm
